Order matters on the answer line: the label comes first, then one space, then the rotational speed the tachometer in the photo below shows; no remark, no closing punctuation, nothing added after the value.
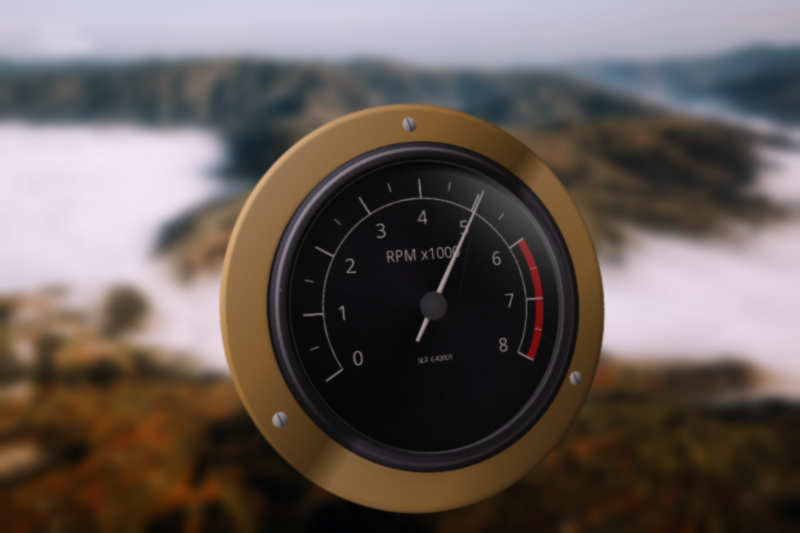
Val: 5000 rpm
